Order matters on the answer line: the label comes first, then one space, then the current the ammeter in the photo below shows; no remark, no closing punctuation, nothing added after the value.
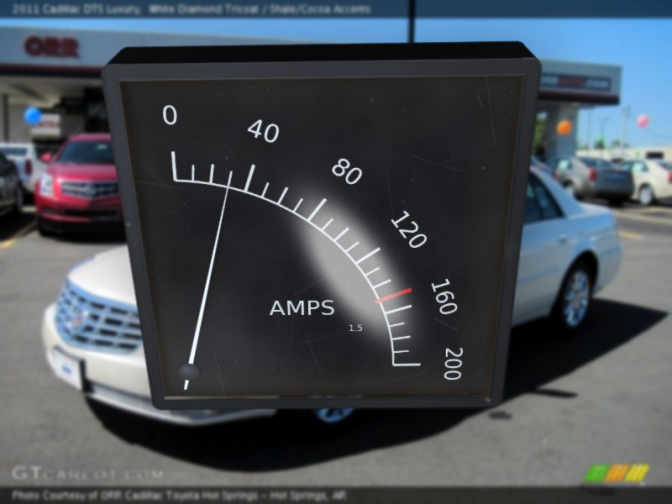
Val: 30 A
